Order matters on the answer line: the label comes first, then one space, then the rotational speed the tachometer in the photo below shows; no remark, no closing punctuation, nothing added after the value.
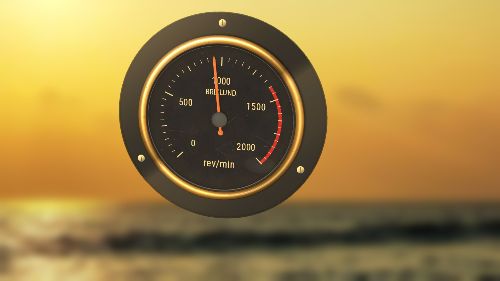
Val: 950 rpm
